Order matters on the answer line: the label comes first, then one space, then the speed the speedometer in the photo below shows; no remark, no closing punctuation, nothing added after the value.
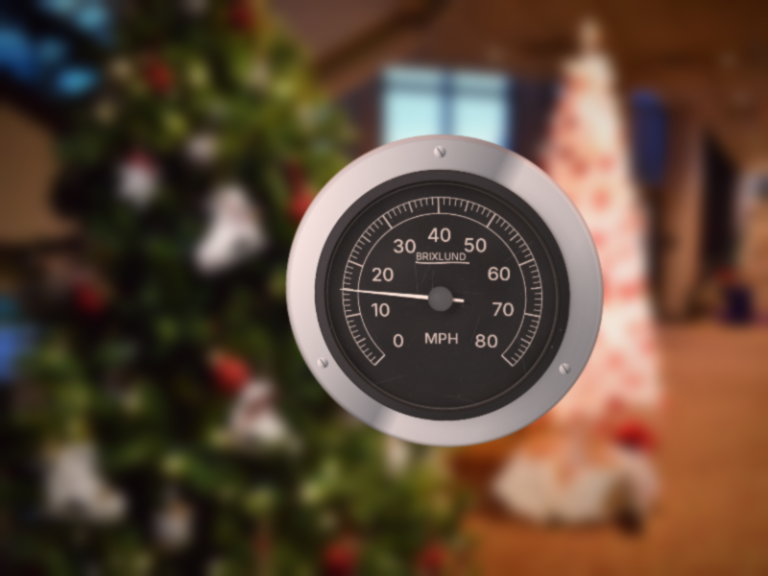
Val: 15 mph
